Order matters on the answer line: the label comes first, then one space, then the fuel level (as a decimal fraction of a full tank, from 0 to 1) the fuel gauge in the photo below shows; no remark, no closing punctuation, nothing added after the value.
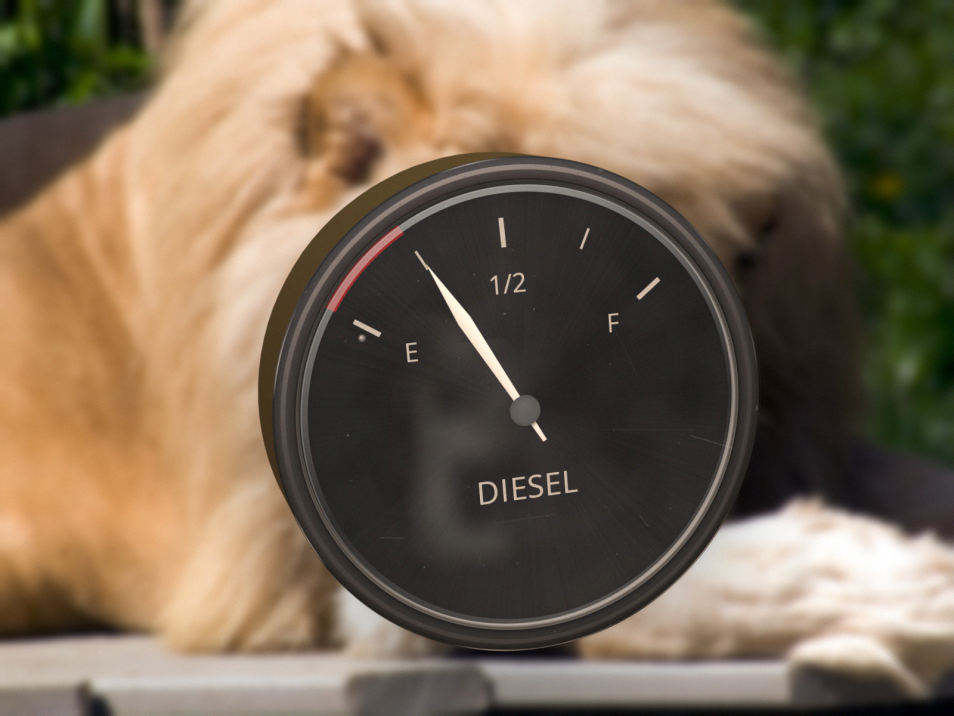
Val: 0.25
